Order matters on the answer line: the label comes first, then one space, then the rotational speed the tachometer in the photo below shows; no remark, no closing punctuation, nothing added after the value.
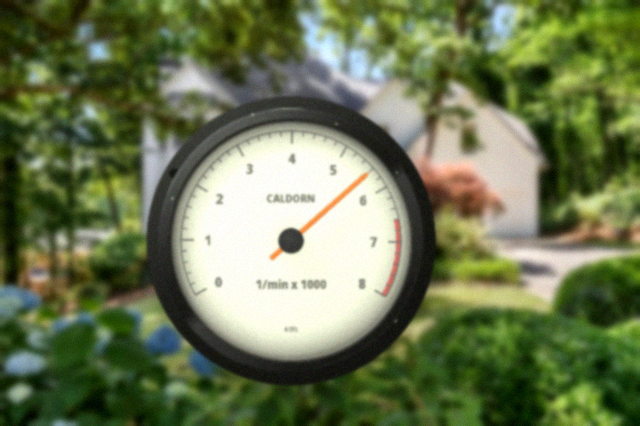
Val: 5600 rpm
